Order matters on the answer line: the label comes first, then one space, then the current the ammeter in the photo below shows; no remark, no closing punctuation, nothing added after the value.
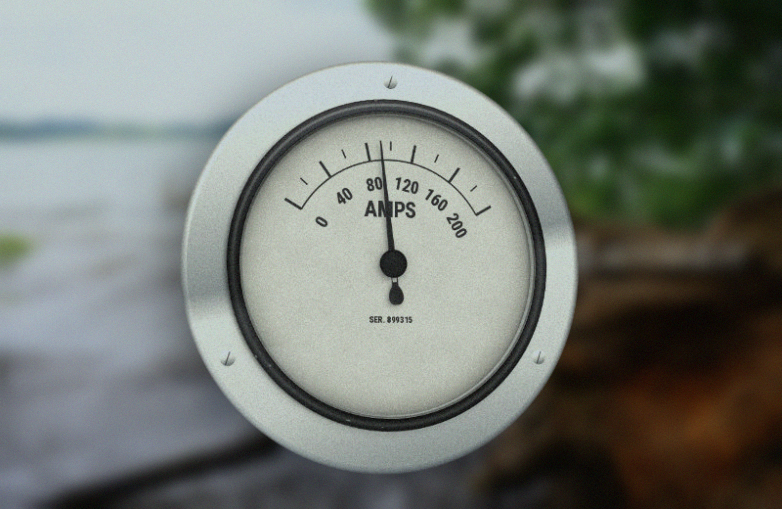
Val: 90 A
